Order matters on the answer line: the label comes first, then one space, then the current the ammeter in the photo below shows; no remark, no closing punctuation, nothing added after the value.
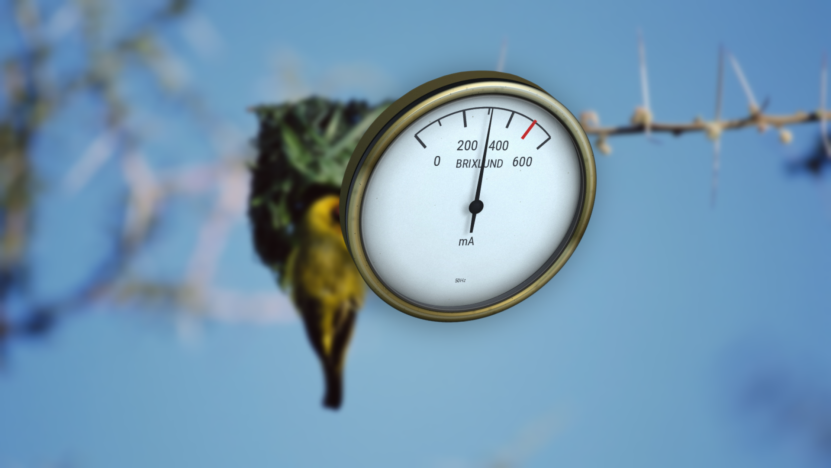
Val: 300 mA
